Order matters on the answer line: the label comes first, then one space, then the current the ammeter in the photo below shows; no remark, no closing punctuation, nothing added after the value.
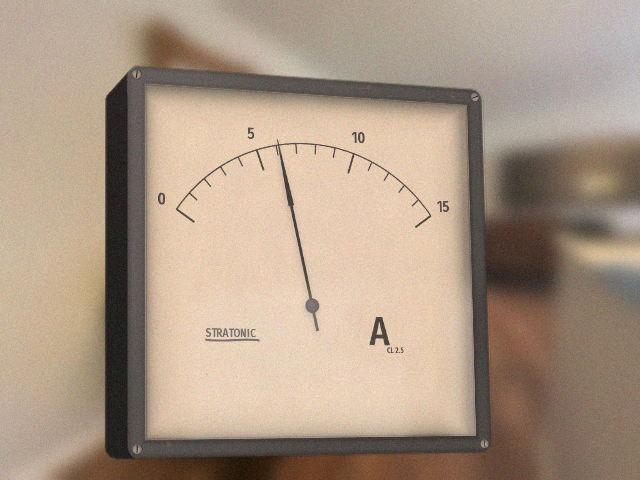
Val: 6 A
